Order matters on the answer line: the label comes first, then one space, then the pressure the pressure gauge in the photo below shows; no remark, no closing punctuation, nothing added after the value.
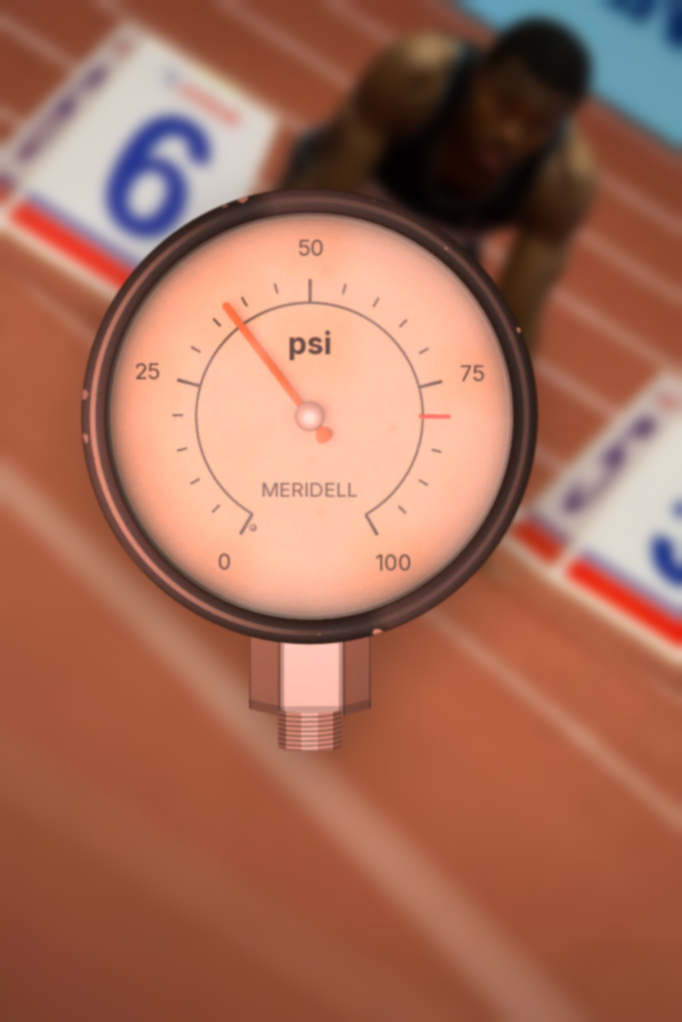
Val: 37.5 psi
